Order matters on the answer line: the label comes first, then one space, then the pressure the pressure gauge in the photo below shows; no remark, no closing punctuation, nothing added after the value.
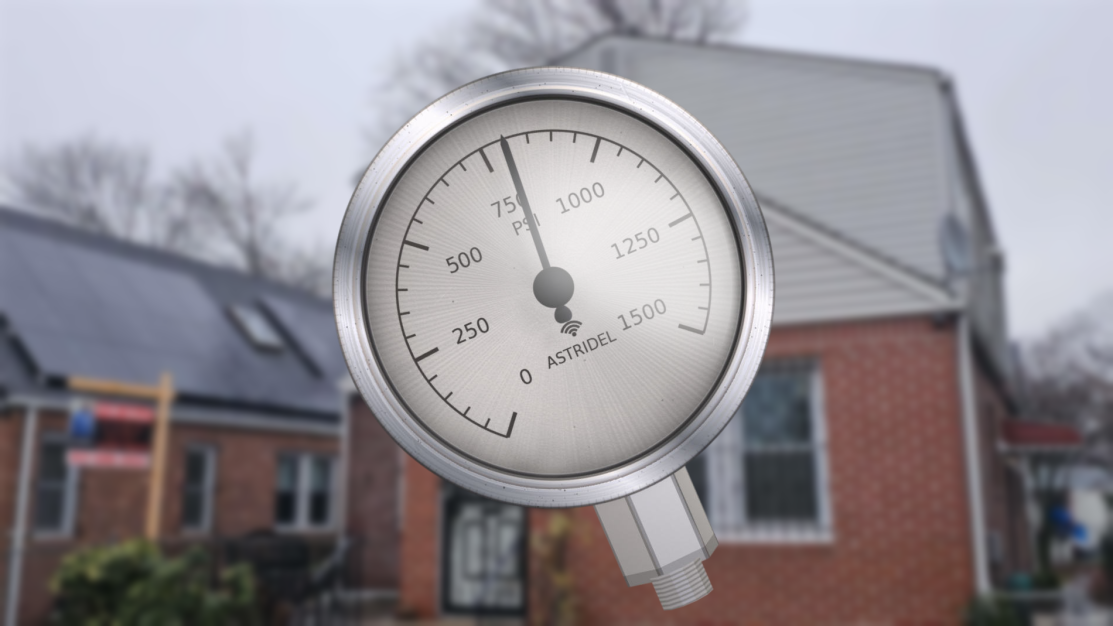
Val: 800 psi
